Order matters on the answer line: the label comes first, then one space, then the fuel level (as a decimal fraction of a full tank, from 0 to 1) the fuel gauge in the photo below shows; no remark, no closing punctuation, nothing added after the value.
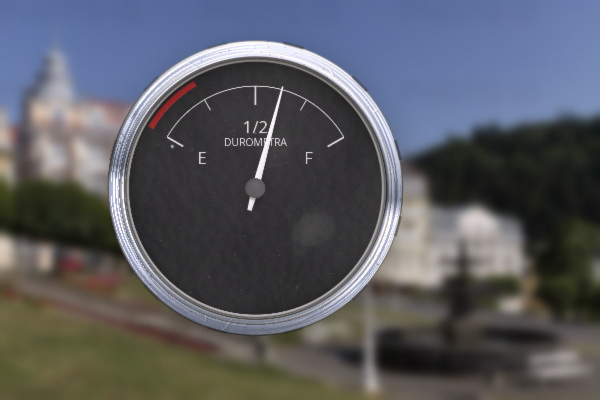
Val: 0.625
